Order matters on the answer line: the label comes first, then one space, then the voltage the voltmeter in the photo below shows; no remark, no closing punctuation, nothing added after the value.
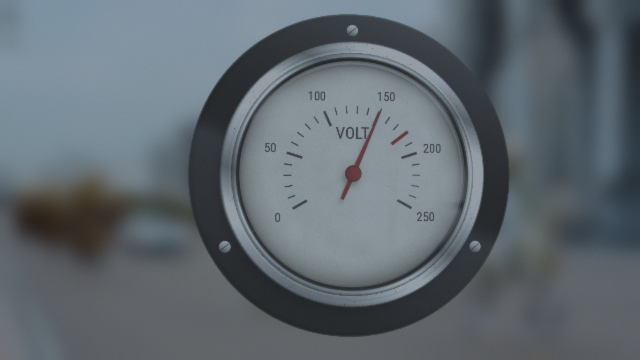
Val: 150 V
